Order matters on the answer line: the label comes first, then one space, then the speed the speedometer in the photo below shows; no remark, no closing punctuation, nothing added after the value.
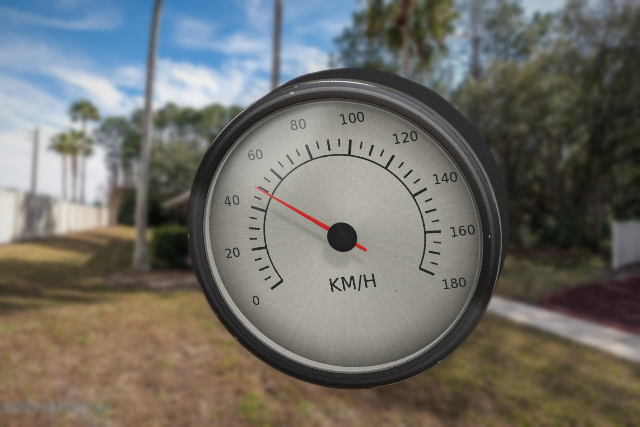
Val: 50 km/h
